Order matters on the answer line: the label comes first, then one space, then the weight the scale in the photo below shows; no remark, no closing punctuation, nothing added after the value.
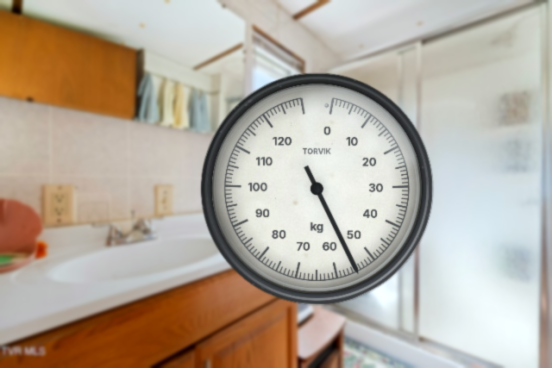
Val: 55 kg
